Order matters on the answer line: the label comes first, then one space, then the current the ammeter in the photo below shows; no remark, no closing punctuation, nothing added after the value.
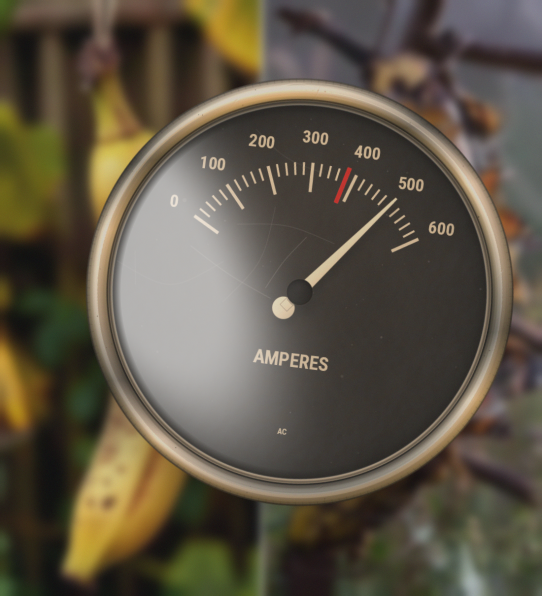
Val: 500 A
